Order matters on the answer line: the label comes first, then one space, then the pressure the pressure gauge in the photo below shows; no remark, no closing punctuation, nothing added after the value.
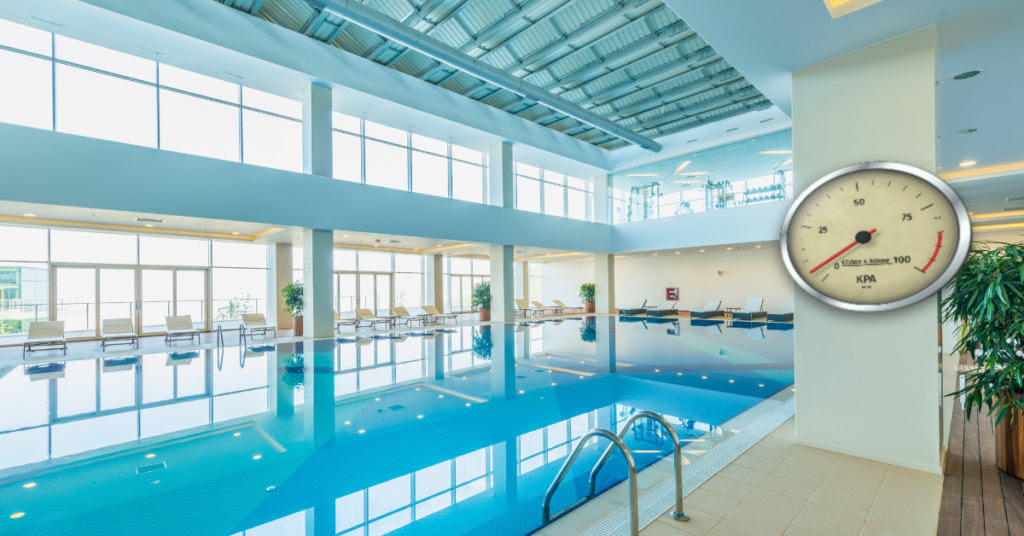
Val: 5 kPa
